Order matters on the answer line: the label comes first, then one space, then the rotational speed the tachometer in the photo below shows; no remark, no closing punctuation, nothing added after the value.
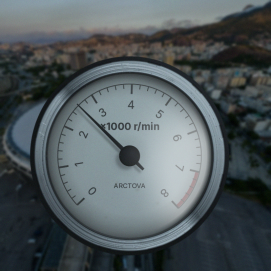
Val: 2600 rpm
